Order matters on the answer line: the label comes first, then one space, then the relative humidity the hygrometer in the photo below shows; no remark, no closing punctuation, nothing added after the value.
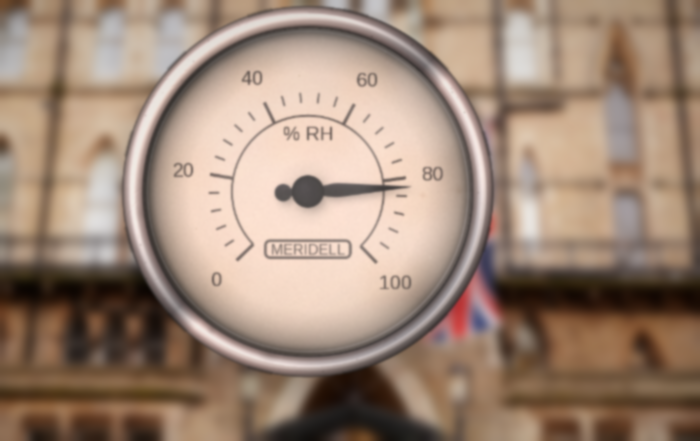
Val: 82 %
